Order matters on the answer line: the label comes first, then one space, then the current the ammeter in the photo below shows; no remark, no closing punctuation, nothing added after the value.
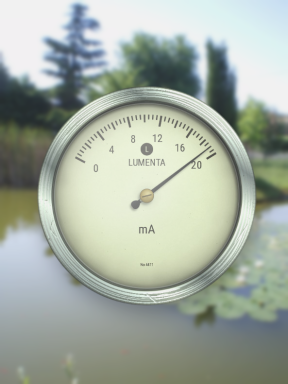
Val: 19 mA
